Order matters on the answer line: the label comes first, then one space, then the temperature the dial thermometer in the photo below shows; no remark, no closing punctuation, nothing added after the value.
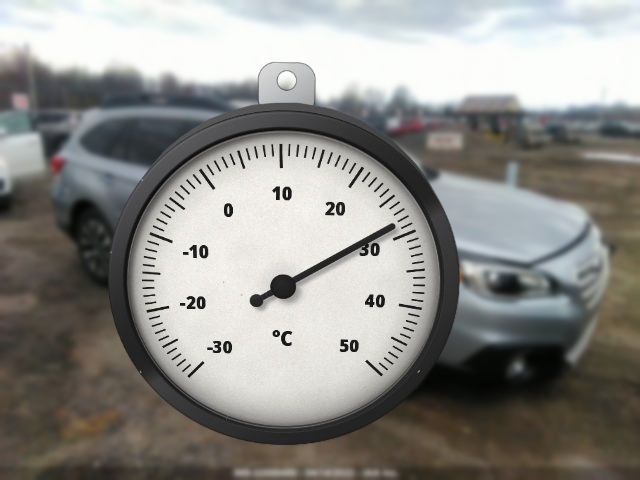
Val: 28 °C
